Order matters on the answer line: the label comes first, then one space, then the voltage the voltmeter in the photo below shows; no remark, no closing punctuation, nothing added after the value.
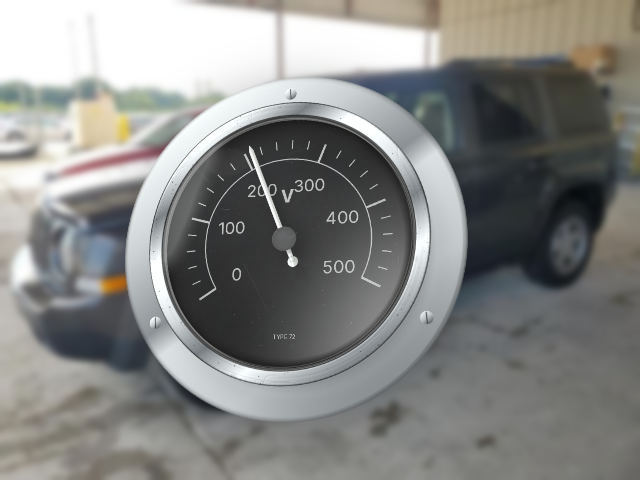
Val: 210 V
